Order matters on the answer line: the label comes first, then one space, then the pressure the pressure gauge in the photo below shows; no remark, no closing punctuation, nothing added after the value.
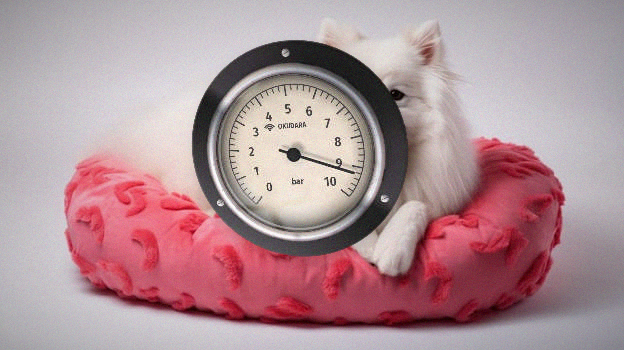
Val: 9.2 bar
